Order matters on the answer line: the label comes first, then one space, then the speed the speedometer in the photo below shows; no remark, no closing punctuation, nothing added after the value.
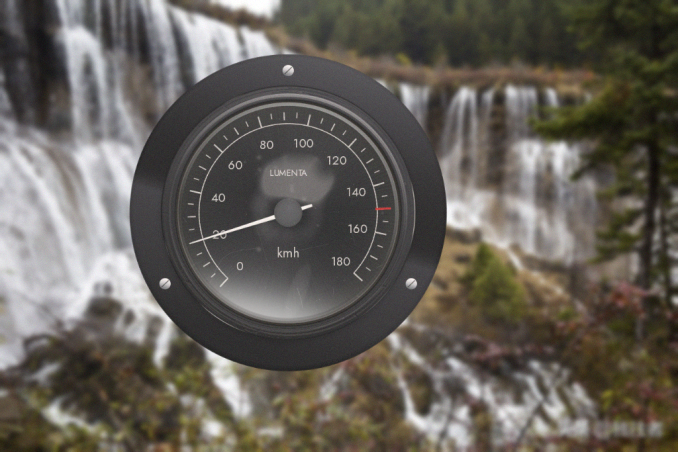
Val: 20 km/h
